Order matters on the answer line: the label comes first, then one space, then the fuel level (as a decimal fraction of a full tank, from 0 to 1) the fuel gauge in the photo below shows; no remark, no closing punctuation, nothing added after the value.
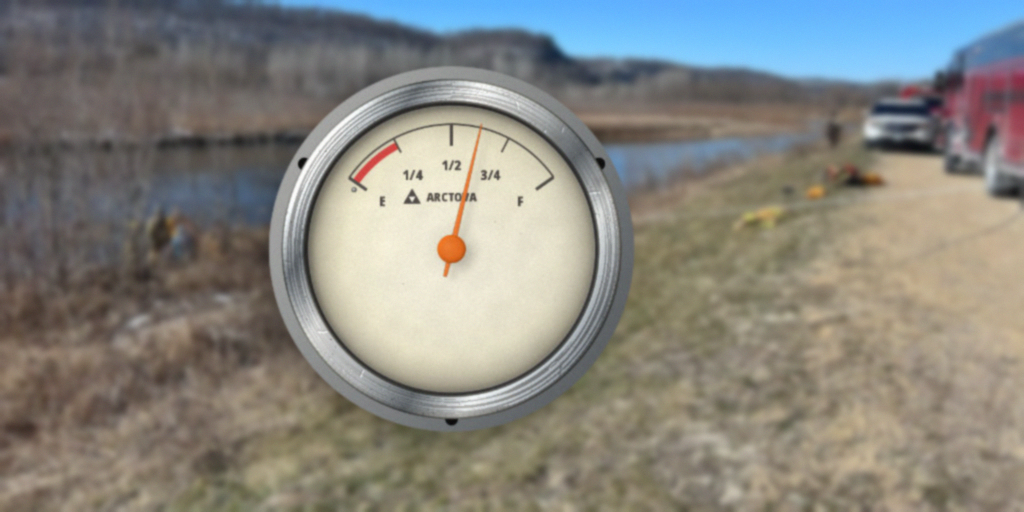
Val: 0.625
